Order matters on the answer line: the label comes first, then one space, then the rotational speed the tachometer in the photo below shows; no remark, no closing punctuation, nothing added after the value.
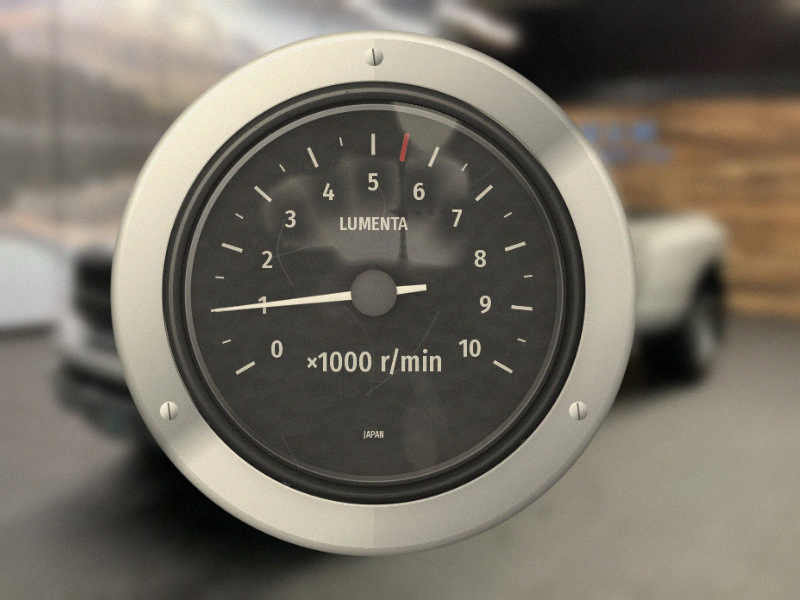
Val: 1000 rpm
